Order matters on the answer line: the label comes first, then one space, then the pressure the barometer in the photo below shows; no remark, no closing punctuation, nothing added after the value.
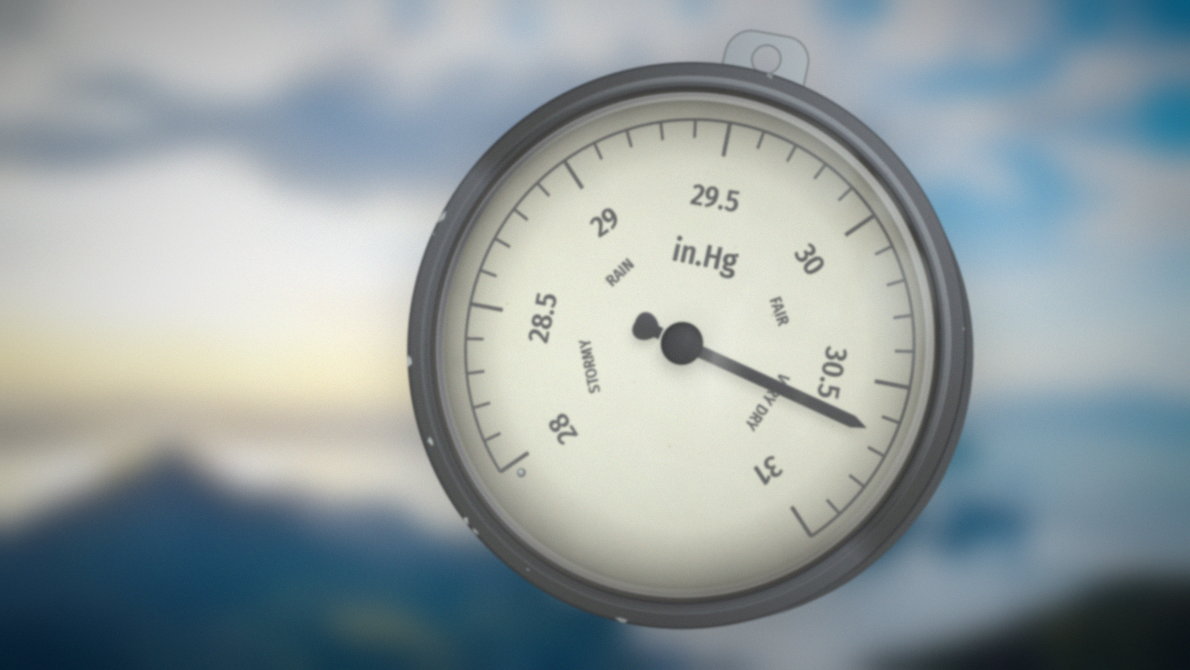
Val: 30.65 inHg
